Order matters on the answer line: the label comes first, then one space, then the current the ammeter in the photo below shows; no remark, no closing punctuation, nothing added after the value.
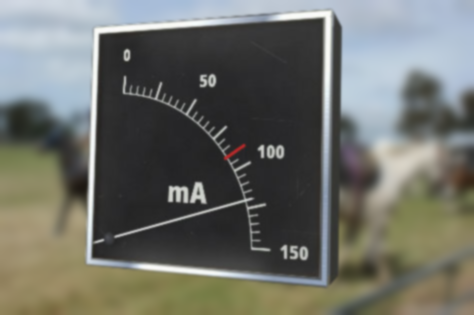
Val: 120 mA
